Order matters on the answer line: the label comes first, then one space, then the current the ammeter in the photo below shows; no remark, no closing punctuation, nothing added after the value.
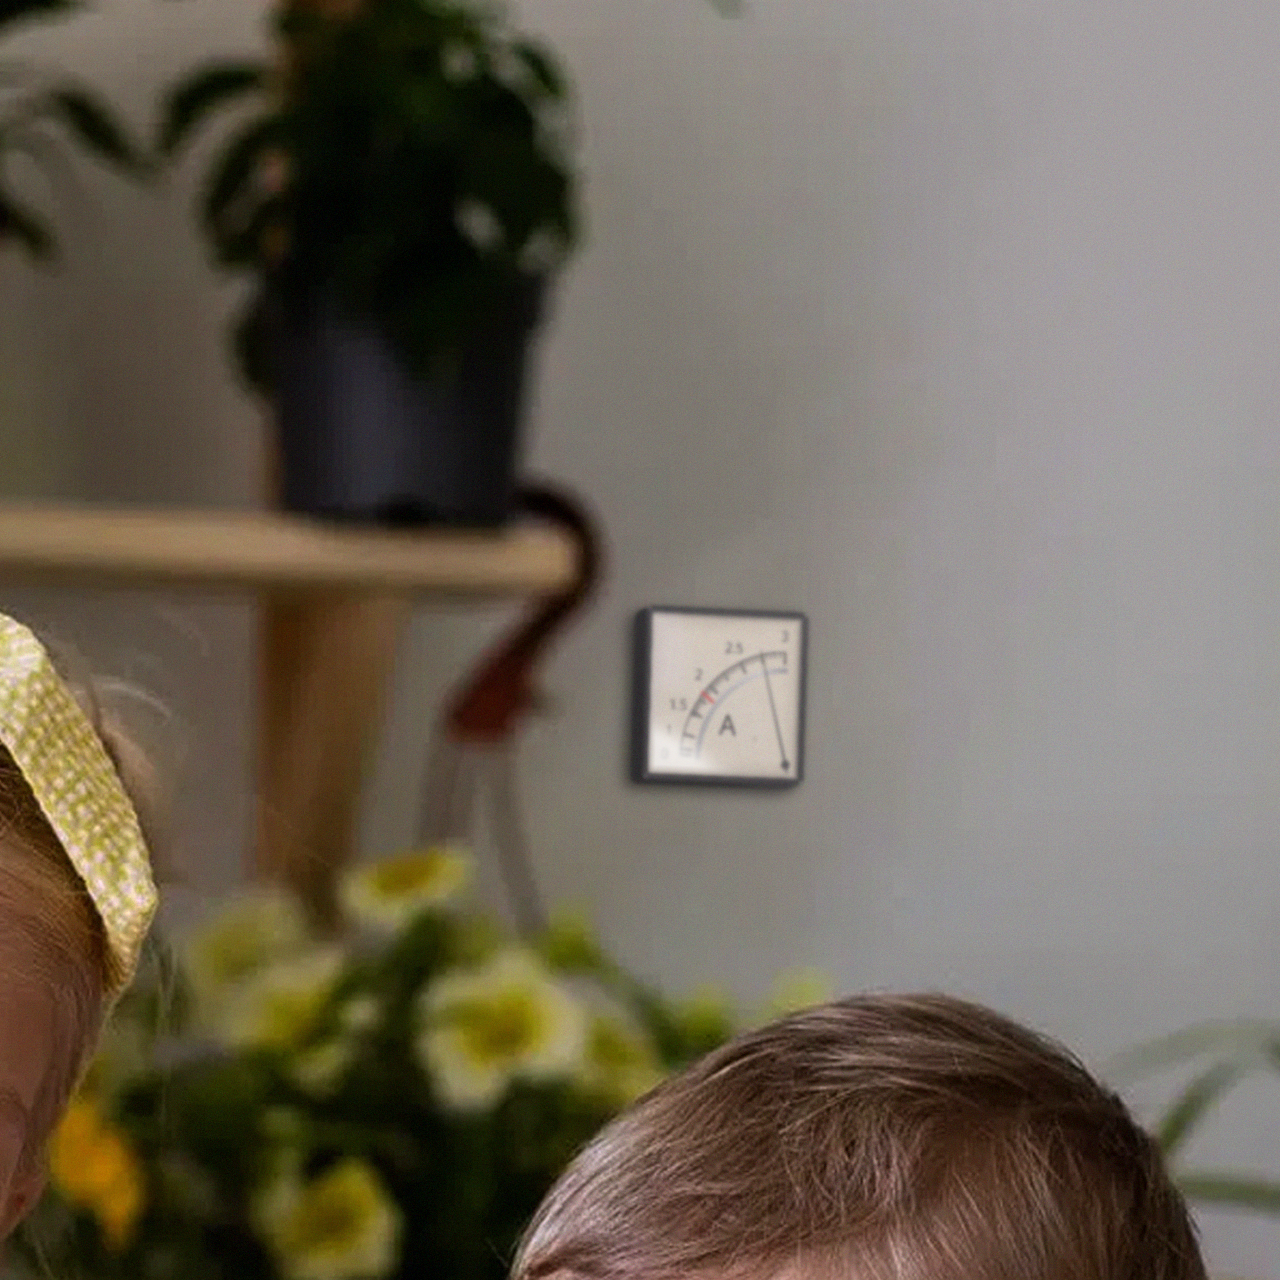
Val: 2.75 A
